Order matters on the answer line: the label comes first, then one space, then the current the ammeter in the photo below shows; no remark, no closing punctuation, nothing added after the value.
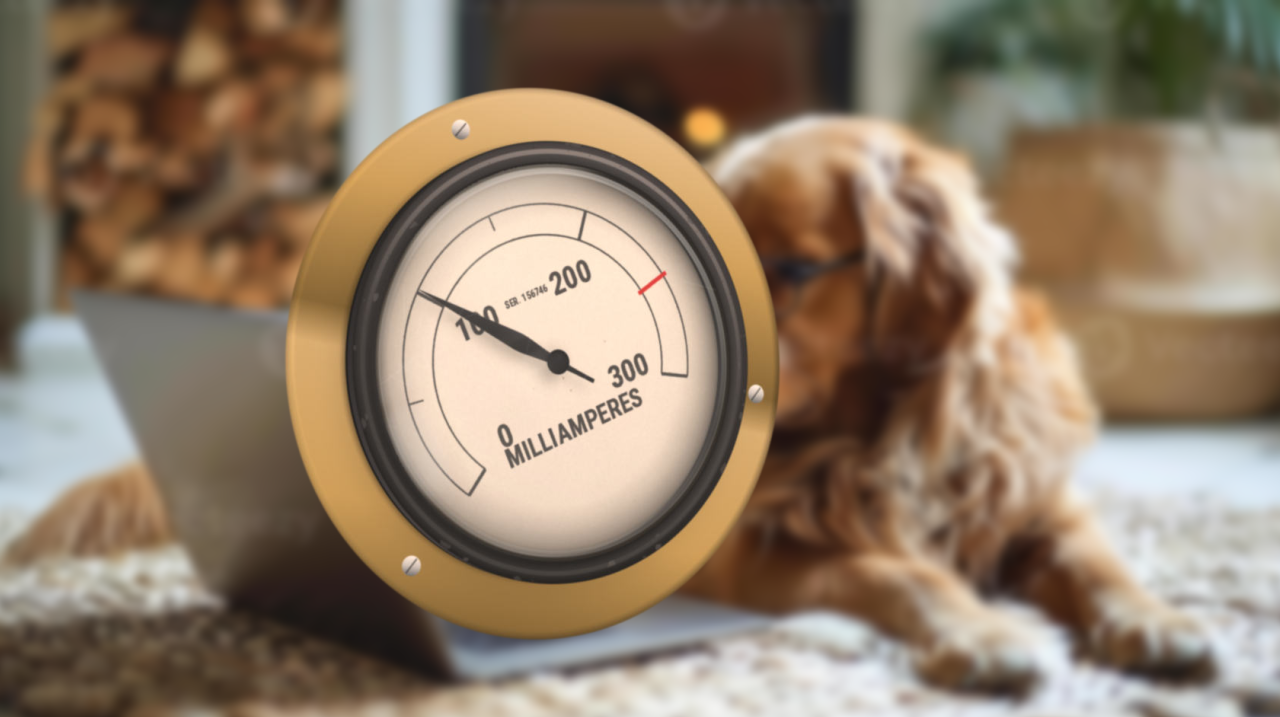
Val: 100 mA
